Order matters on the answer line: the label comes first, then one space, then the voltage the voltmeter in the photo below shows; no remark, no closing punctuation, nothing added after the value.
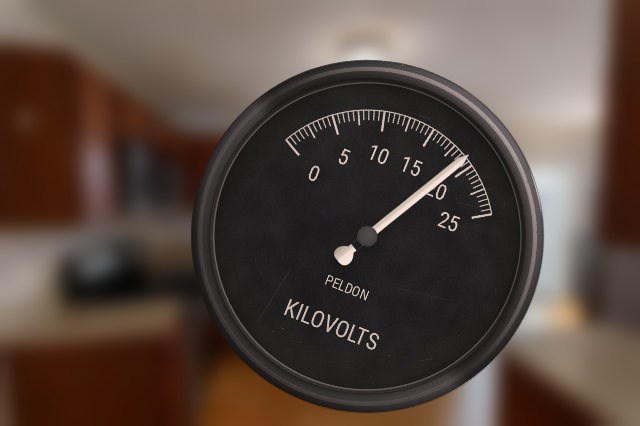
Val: 19 kV
